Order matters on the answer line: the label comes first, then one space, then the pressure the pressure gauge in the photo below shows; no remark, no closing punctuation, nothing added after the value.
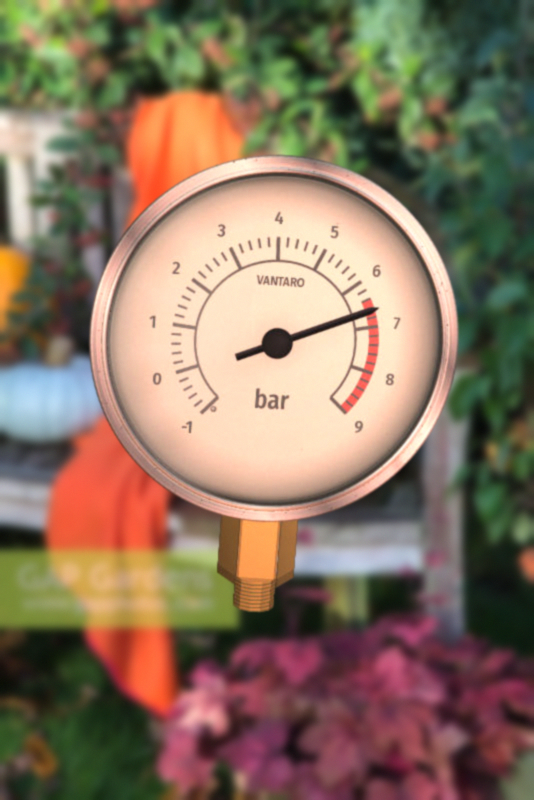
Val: 6.6 bar
